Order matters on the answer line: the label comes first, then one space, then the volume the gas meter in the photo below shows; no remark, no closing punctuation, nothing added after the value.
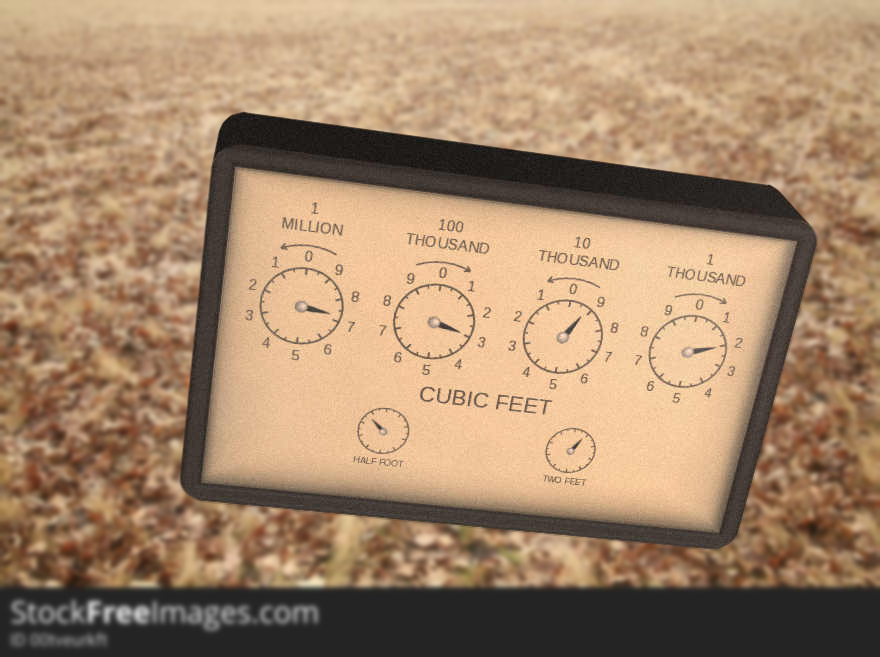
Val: 729200 ft³
